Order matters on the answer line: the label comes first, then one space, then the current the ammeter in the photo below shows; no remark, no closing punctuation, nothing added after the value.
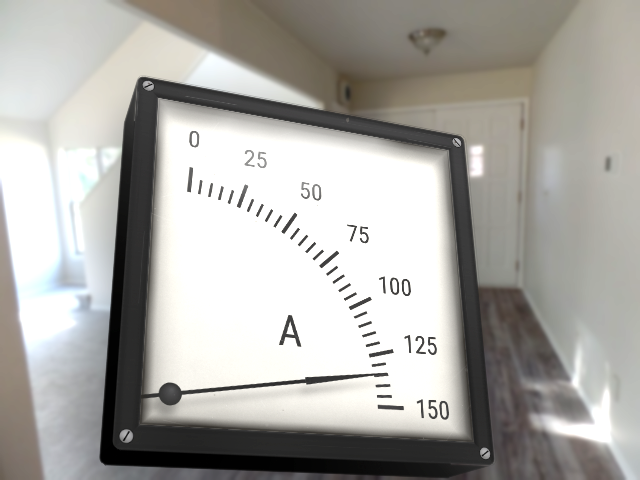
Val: 135 A
